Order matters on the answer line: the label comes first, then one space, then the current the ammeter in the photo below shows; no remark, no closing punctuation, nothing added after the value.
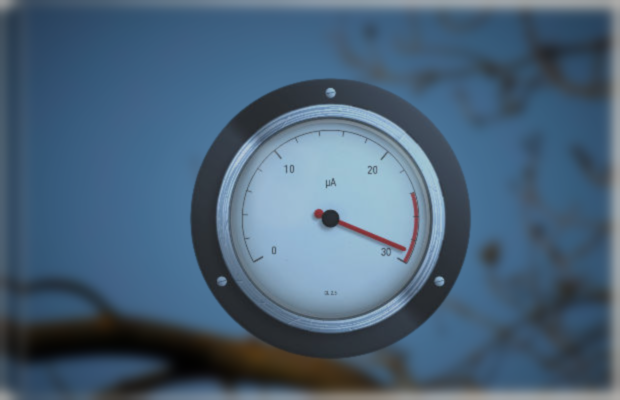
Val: 29 µA
